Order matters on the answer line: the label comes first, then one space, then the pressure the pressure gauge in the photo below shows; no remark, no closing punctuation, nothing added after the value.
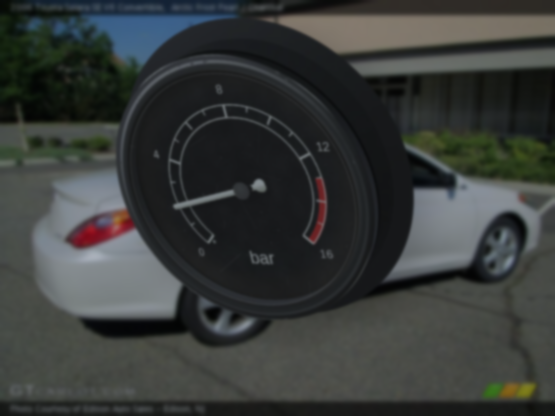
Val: 2 bar
